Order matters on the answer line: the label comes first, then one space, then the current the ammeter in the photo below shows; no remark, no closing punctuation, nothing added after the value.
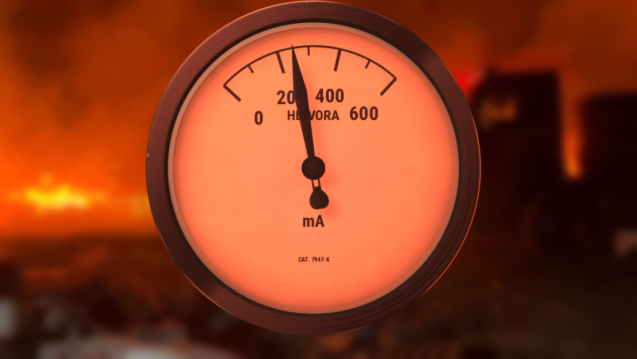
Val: 250 mA
